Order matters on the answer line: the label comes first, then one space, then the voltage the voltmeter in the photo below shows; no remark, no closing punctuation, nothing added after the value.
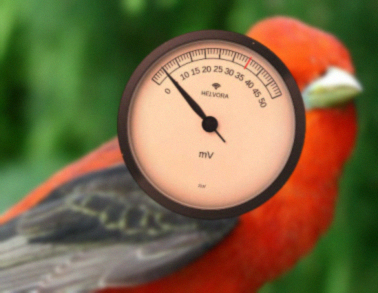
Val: 5 mV
